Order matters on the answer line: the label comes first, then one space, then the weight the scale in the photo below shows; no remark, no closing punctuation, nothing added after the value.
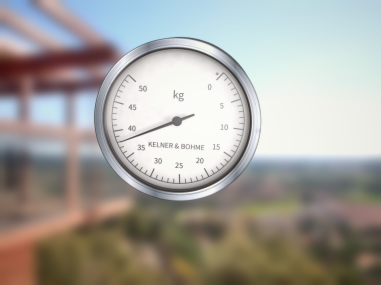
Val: 38 kg
